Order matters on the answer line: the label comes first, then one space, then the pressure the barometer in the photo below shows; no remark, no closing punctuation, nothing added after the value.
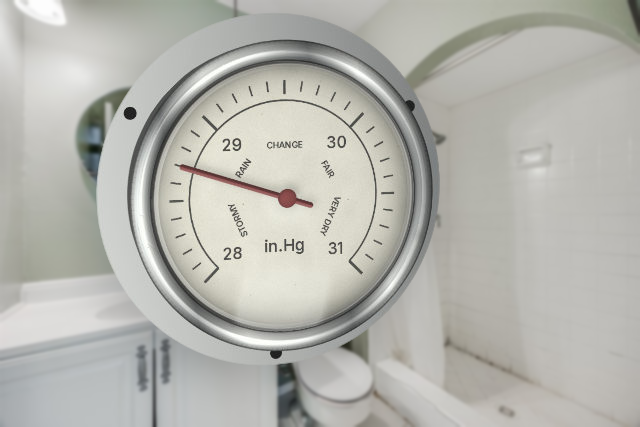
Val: 28.7 inHg
